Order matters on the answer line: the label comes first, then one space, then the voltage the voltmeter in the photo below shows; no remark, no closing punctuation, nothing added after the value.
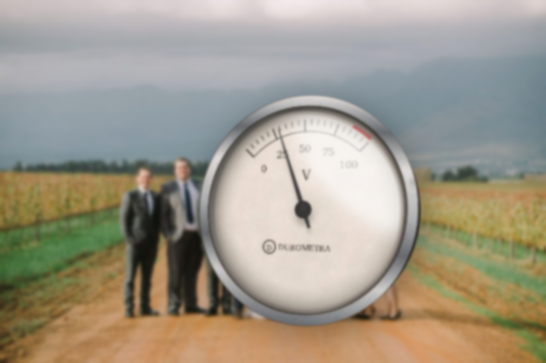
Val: 30 V
